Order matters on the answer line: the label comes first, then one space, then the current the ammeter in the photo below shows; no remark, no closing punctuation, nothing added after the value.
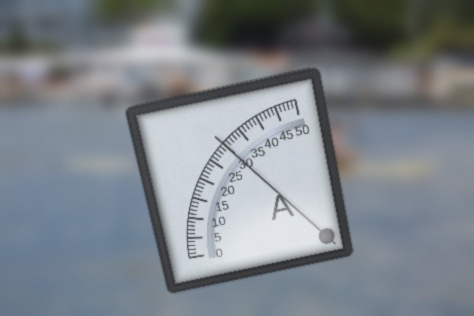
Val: 30 A
